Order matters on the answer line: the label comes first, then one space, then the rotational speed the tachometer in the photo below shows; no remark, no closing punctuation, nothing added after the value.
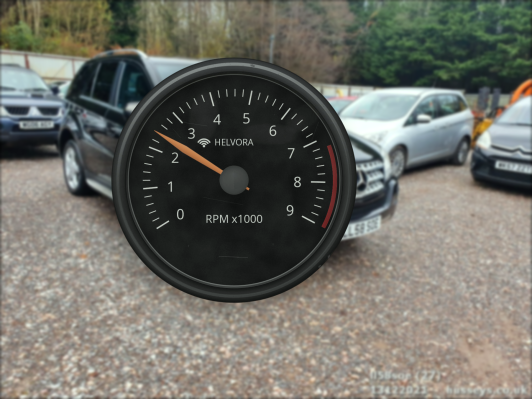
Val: 2400 rpm
